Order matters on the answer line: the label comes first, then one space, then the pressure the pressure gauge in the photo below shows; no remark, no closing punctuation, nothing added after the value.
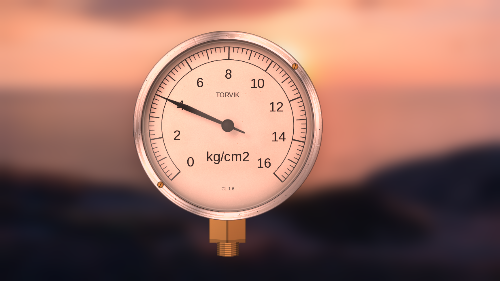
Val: 4 kg/cm²
